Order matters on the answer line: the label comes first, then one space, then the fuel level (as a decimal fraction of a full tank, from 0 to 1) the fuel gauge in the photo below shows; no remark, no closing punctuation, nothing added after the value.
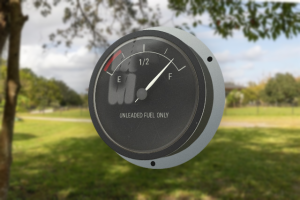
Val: 0.875
